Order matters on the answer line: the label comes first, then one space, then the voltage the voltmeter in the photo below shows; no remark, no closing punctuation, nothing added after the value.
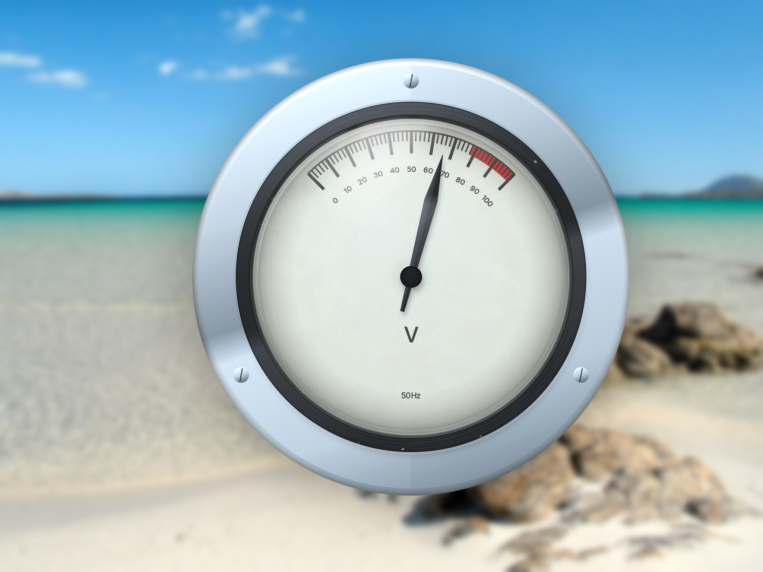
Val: 66 V
